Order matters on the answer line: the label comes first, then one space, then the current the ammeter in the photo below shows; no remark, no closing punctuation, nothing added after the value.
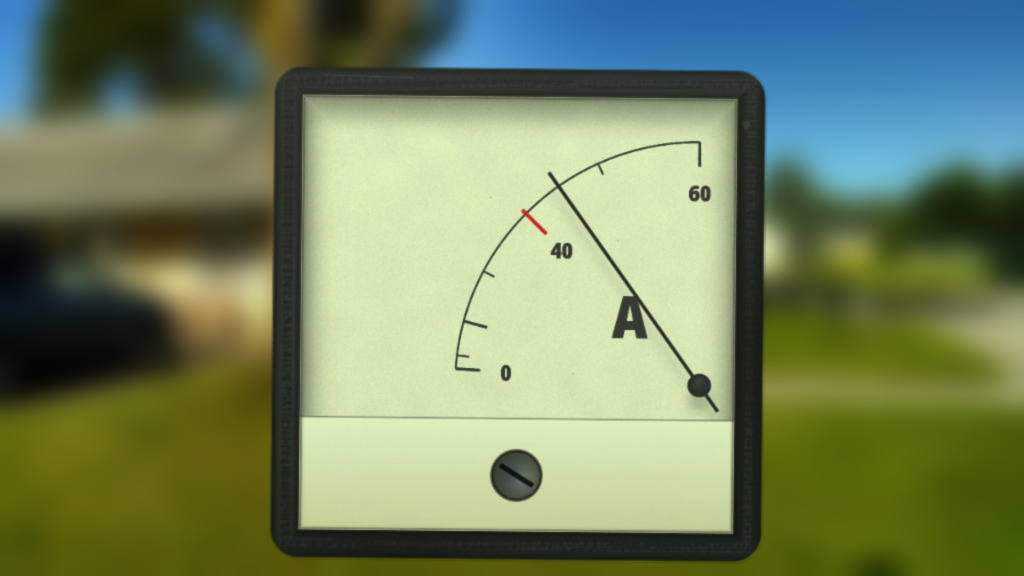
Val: 45 A
